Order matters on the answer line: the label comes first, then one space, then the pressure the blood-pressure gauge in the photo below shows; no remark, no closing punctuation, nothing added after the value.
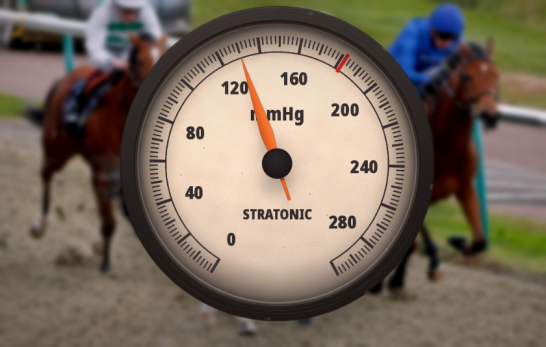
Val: 130 mmHg
